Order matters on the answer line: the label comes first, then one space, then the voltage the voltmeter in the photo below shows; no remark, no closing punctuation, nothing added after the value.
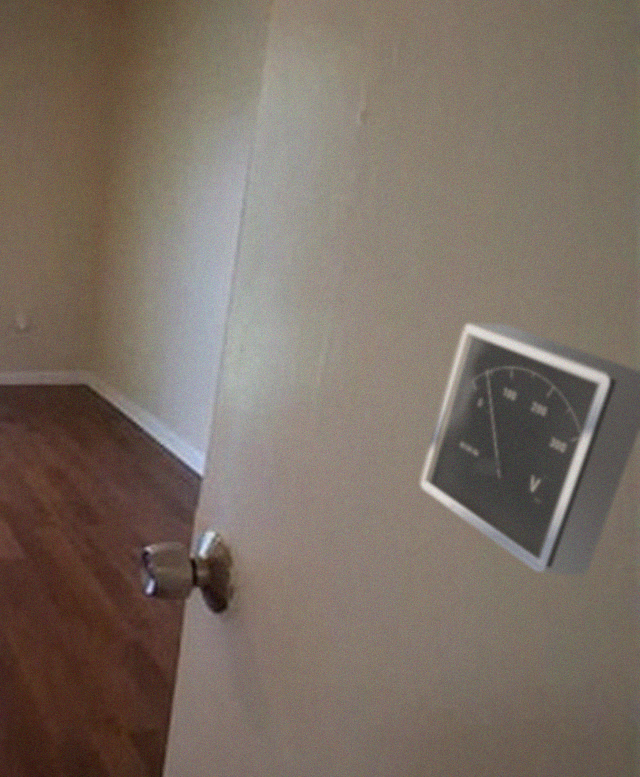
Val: 50 V
